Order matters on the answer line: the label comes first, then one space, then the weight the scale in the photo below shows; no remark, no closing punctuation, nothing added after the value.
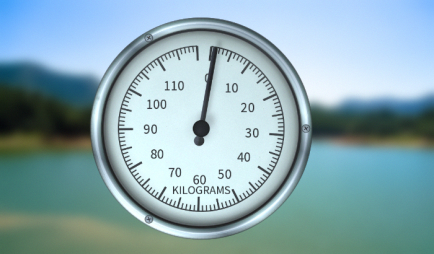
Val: 1 kg
